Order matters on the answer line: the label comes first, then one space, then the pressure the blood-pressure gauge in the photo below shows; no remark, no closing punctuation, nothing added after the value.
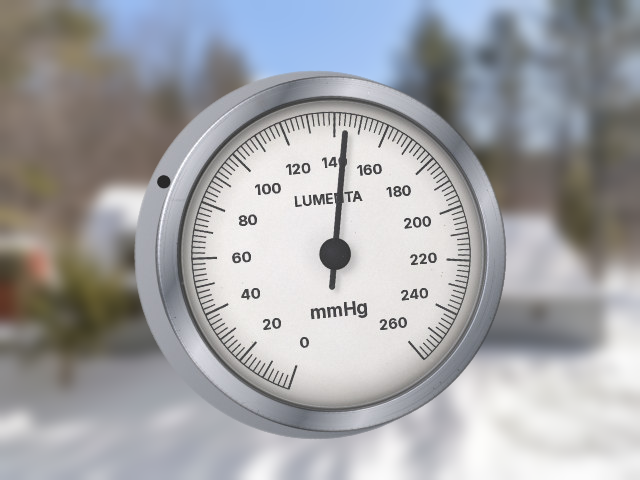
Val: 144 mmHg
